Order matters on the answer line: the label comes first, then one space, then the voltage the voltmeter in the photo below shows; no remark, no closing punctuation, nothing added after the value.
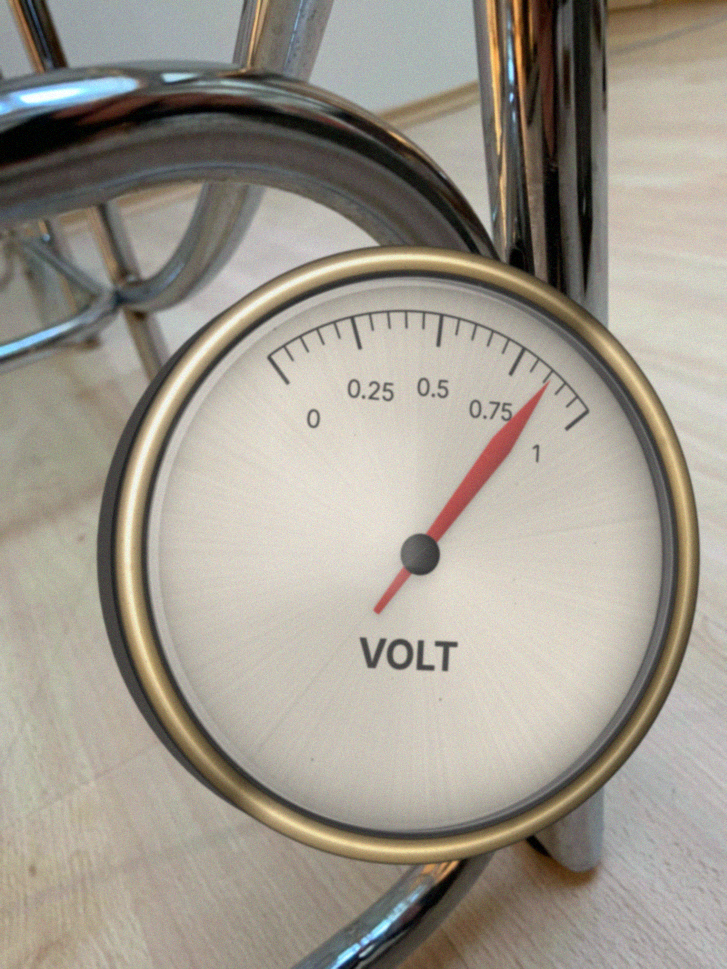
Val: 0.85 V
